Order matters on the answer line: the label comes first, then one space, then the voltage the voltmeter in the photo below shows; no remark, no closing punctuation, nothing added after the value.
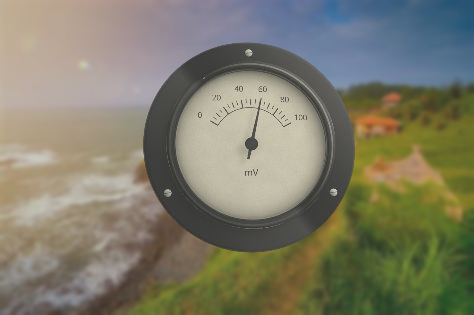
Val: 60 mV
